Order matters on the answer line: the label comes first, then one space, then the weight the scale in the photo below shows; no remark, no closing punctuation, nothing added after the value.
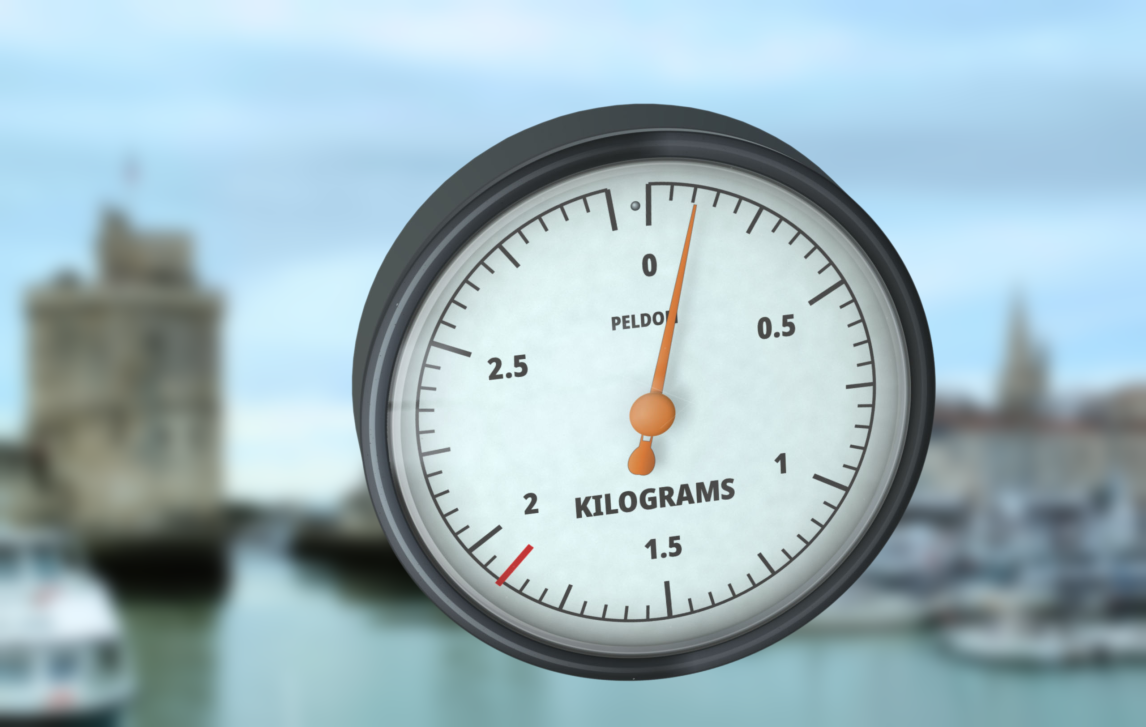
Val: 0.1 kg
